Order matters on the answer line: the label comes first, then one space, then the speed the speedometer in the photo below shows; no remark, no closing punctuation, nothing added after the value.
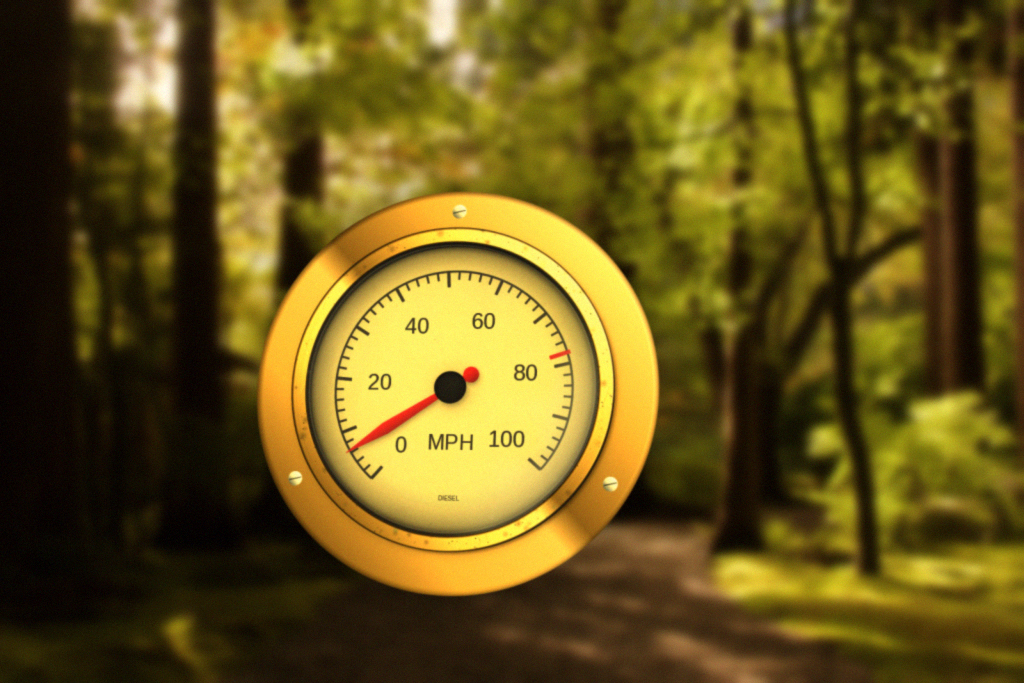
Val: 6 mph
